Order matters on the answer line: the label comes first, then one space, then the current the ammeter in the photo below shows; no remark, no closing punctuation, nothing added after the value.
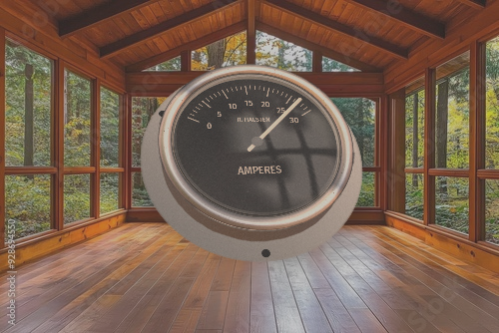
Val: 27 A
